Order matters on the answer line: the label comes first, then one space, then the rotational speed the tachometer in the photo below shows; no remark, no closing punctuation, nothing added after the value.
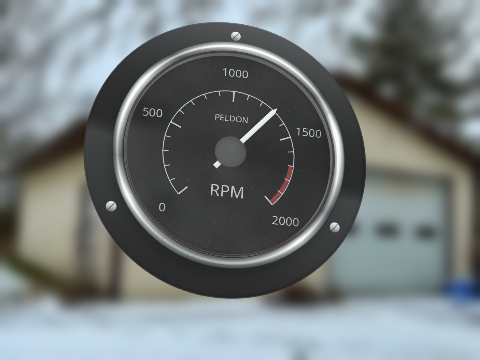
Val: 1300 rpm
